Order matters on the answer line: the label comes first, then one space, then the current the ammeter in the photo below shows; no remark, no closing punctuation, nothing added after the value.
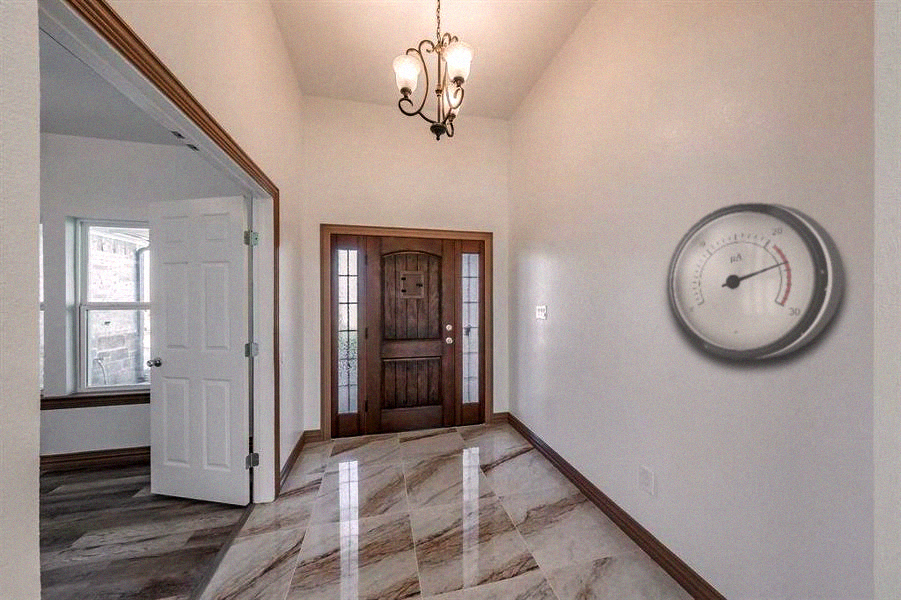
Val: 24 µA
